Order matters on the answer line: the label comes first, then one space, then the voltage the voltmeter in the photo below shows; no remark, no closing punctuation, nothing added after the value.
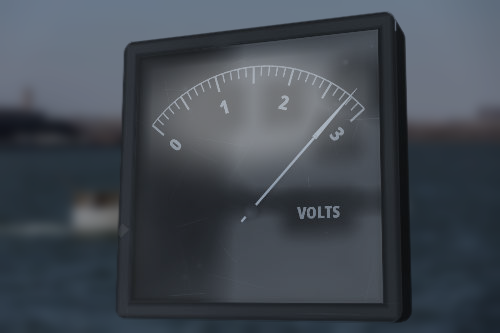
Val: 2.8 V
